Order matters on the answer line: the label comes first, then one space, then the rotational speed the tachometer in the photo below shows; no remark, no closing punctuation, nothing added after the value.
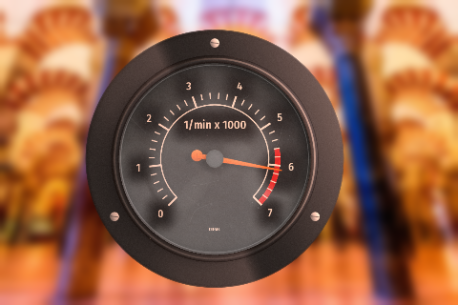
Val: 6100 rpm
